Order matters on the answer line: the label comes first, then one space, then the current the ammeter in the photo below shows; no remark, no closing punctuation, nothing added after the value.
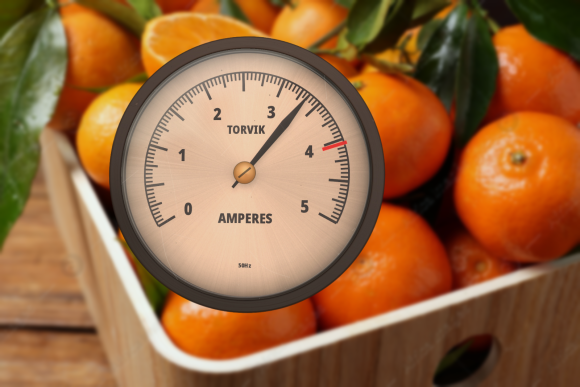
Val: 3.35 A
